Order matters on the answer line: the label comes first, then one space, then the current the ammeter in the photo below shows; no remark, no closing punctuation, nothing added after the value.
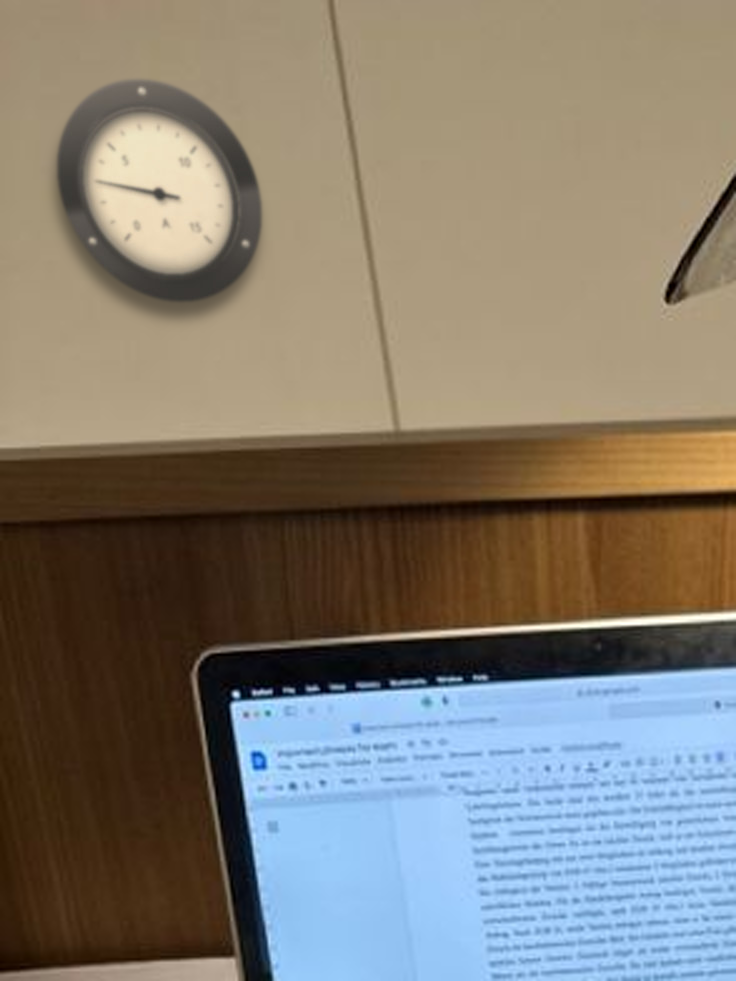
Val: 3 A
